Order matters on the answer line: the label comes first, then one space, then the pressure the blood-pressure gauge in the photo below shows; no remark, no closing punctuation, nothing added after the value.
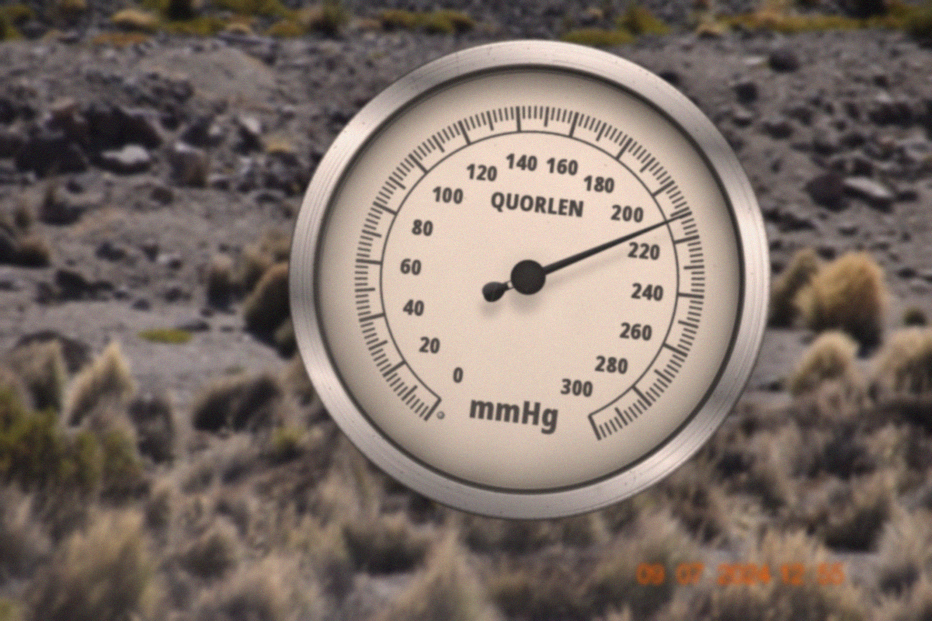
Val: 212 mmHg
